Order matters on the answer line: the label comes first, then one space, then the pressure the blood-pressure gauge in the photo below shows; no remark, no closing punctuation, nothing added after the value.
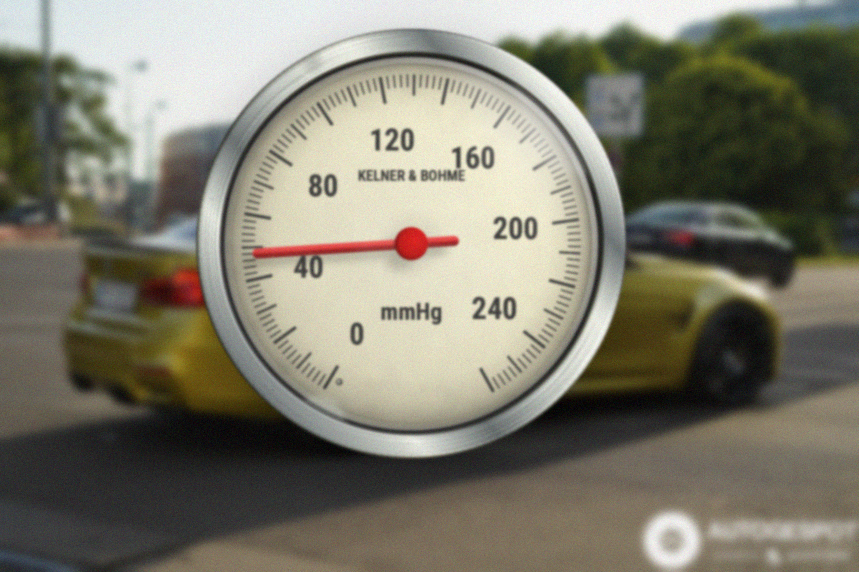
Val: 48 mmHg
